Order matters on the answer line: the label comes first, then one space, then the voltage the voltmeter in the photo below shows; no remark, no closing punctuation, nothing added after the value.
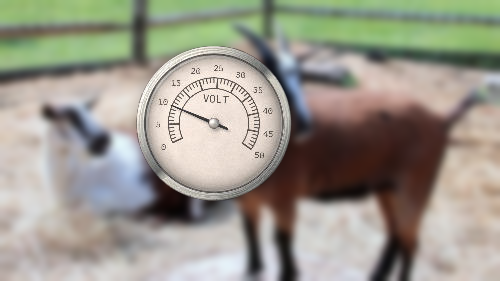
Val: 10 V
